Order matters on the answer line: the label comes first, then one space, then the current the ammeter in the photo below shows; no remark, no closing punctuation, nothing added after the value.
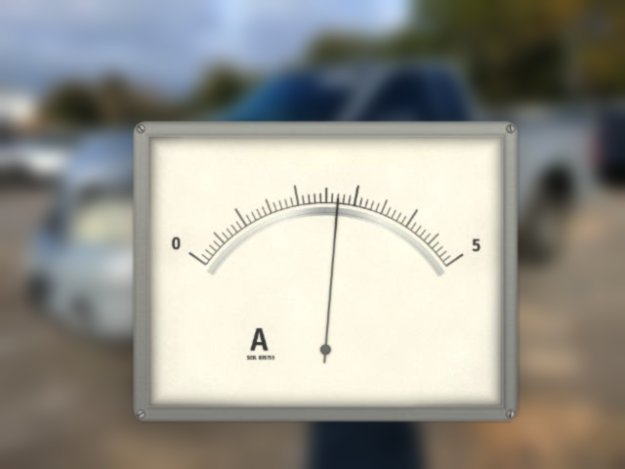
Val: 2.7 A
